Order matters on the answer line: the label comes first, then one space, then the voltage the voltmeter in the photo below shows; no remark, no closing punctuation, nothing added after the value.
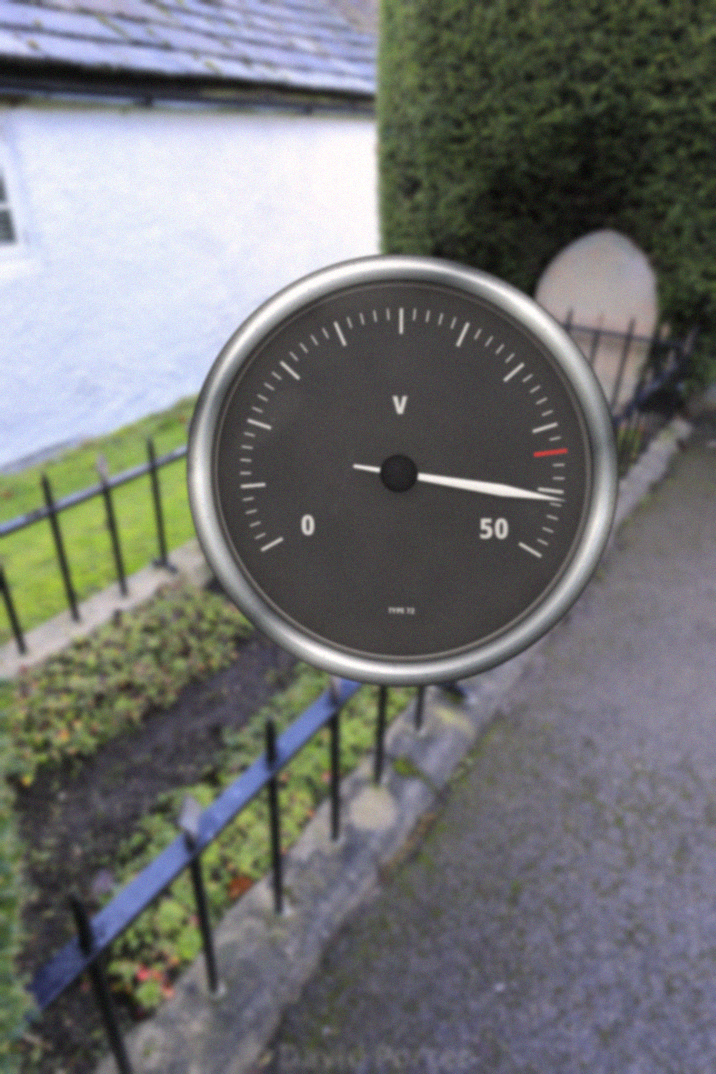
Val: 45.5 V
